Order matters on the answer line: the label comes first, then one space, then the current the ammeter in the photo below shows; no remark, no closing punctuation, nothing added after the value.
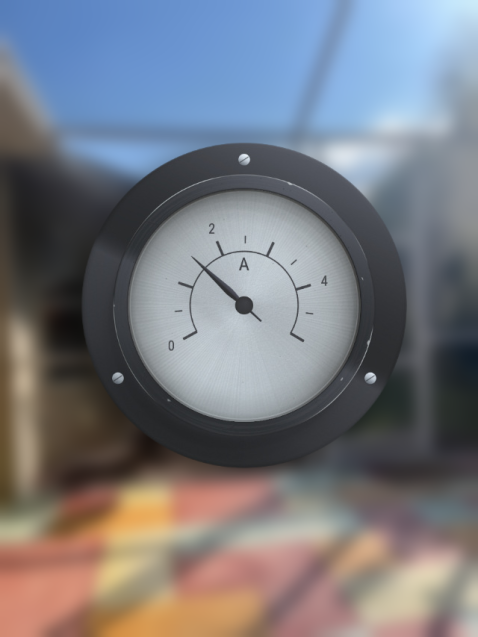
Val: 1.5 A
